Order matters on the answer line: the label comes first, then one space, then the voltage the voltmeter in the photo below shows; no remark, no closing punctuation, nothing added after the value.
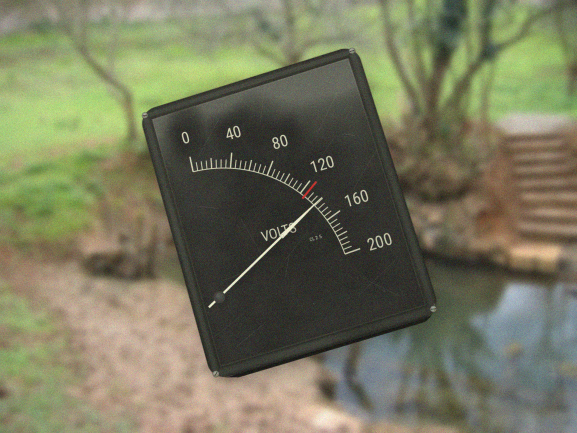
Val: 140 V
